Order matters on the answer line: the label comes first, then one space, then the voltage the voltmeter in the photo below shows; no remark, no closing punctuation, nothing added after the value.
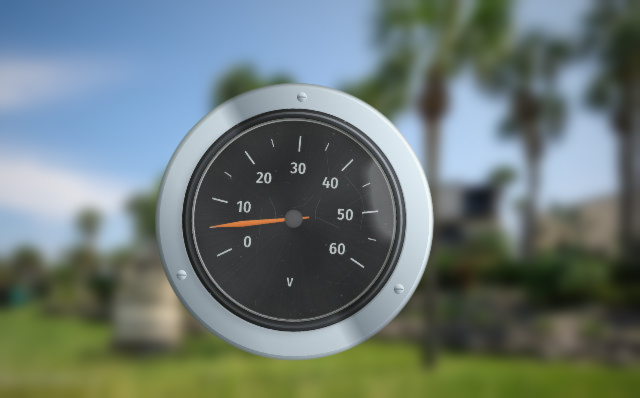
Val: 5 V
